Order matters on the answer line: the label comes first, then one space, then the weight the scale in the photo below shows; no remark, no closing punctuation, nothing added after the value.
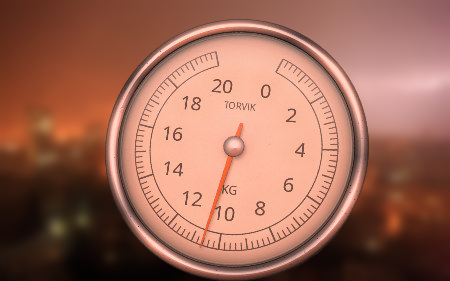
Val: 10.6 kg
